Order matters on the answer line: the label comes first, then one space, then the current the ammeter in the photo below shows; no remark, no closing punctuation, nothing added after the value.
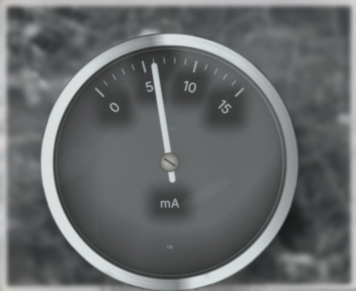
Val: 6 mA
